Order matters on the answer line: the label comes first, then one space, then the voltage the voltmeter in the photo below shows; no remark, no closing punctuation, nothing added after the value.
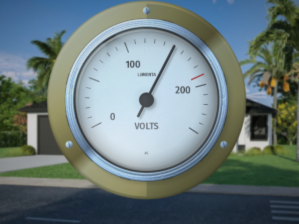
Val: 150 V
